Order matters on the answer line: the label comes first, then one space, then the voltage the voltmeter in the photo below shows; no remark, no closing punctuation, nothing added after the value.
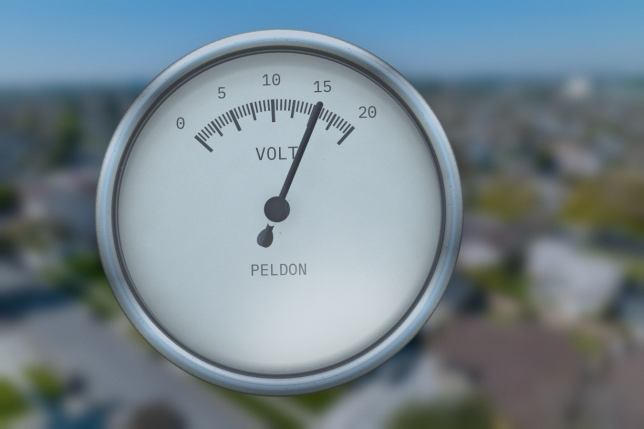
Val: 15.5 V
